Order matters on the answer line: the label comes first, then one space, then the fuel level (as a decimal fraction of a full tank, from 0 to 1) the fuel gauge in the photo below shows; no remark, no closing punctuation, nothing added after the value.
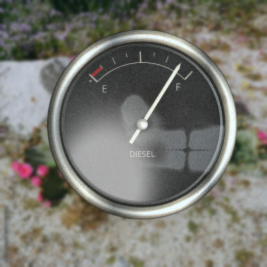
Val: 0.875
